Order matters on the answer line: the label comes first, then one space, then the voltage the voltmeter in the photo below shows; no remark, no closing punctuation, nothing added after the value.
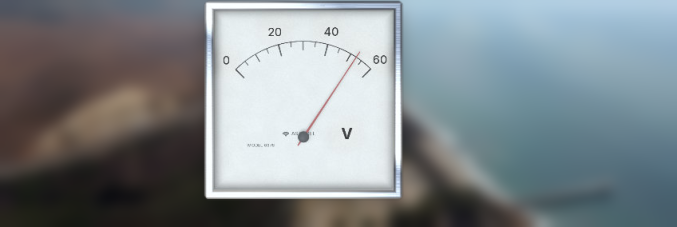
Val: 52.5 V
